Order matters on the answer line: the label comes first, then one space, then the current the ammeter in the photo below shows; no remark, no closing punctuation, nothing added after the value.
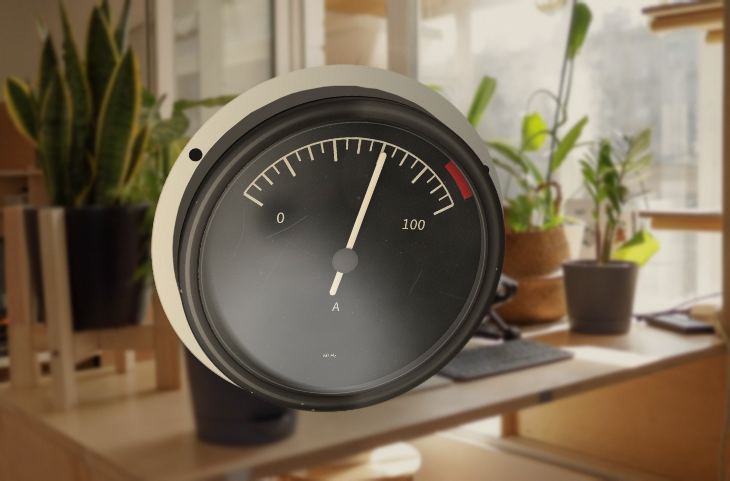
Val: 60 A
